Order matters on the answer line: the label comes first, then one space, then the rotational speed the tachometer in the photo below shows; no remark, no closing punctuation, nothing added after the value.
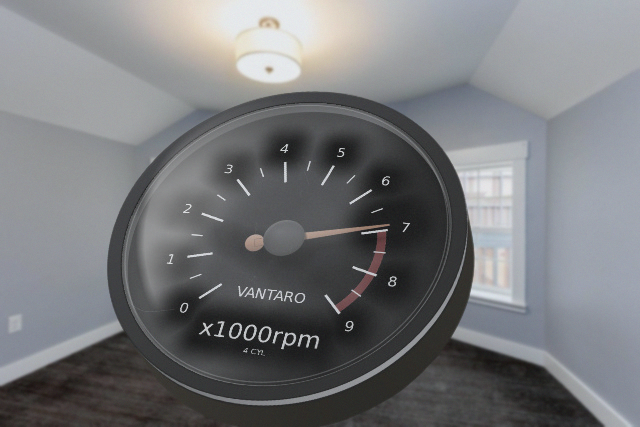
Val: 7000 rpm
